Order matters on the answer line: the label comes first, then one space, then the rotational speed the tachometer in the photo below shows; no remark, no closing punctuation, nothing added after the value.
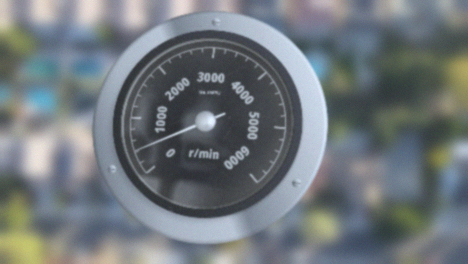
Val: 400 rpm
